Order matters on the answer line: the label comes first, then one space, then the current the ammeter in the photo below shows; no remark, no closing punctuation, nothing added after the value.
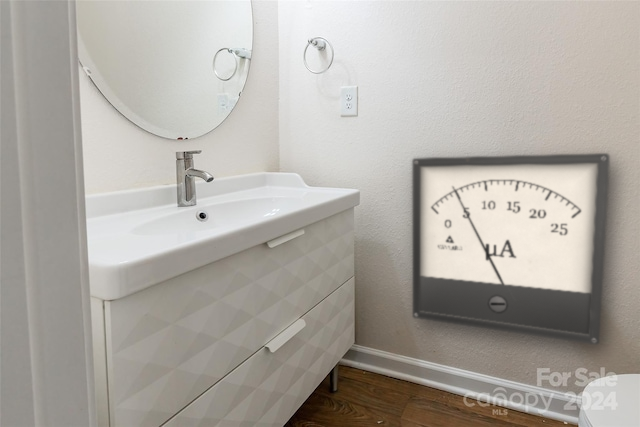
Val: 5 µA
